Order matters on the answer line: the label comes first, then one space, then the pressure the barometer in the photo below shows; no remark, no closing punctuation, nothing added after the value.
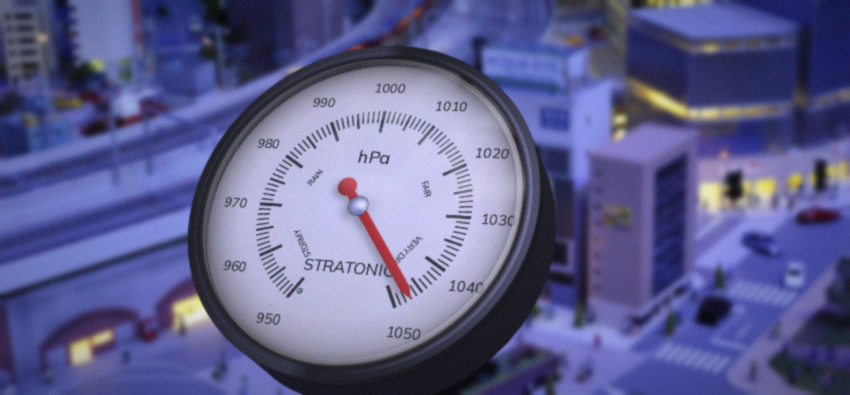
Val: 1047 hPa
